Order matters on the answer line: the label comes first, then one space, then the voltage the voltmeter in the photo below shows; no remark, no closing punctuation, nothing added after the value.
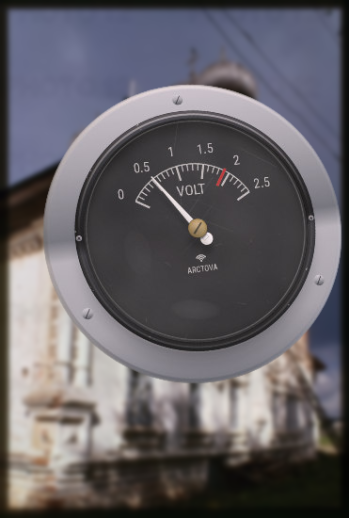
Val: 0.5 V
